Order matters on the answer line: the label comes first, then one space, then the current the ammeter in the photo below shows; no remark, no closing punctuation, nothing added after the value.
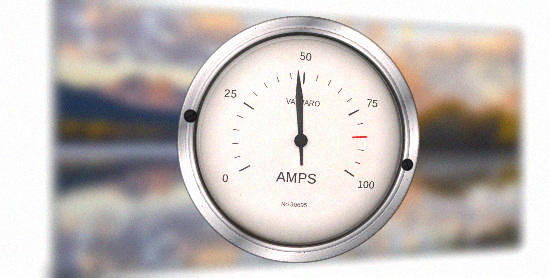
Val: 47.5 A
